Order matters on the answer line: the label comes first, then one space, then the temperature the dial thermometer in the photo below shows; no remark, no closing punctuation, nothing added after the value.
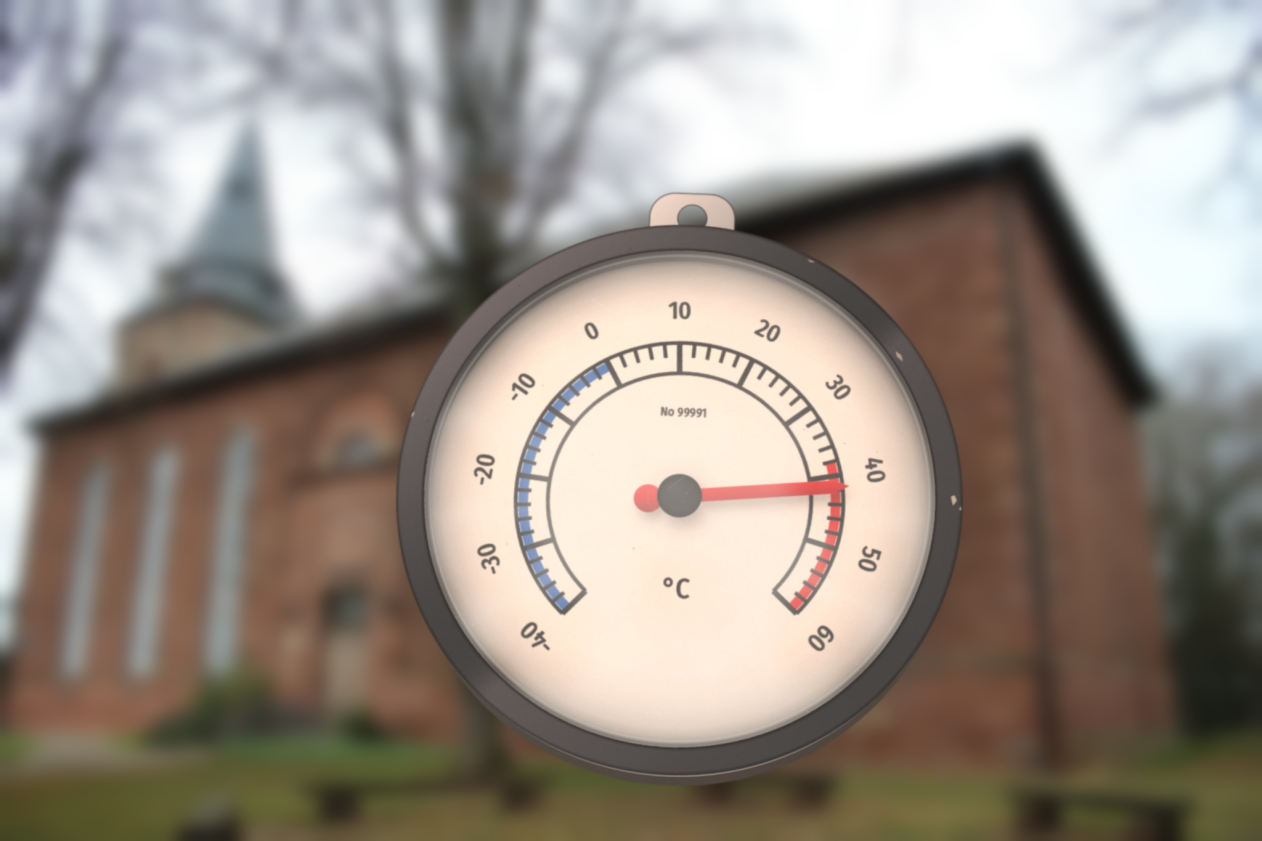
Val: 42 °C
